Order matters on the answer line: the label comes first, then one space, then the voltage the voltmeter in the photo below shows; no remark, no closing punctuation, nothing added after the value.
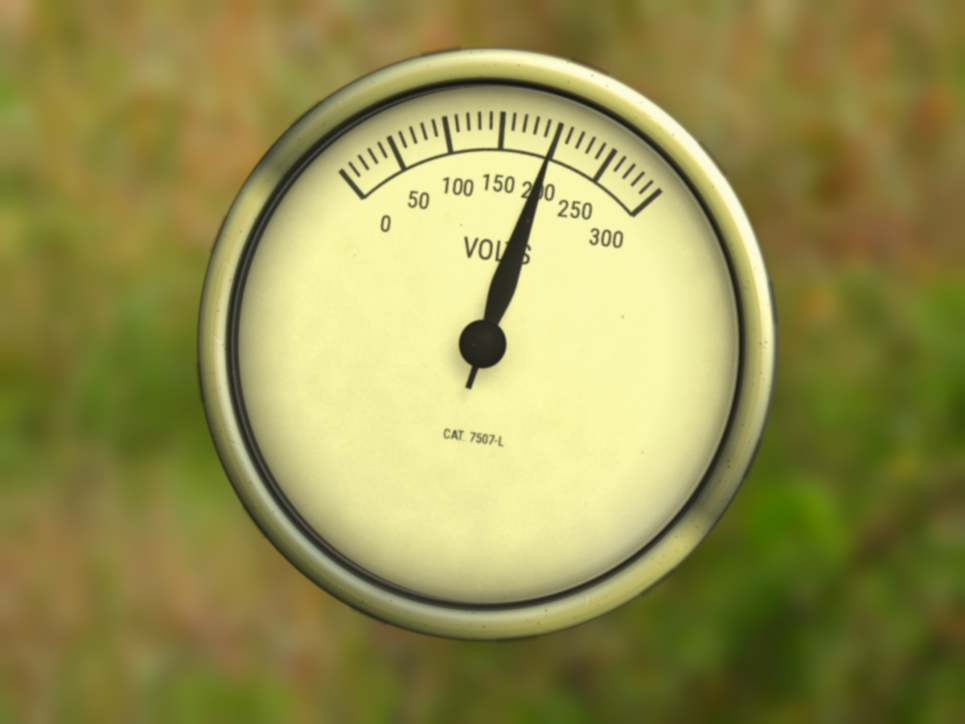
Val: 200 V
